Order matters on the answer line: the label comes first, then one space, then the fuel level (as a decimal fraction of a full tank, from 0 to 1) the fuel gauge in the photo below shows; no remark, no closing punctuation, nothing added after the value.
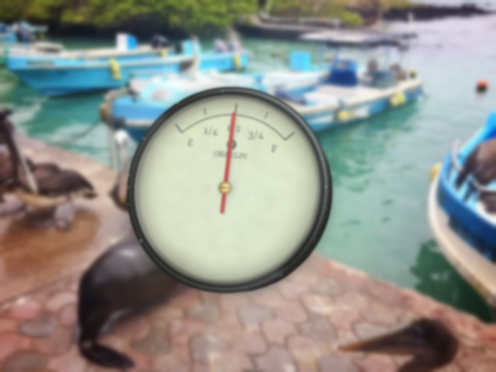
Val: 0.5
